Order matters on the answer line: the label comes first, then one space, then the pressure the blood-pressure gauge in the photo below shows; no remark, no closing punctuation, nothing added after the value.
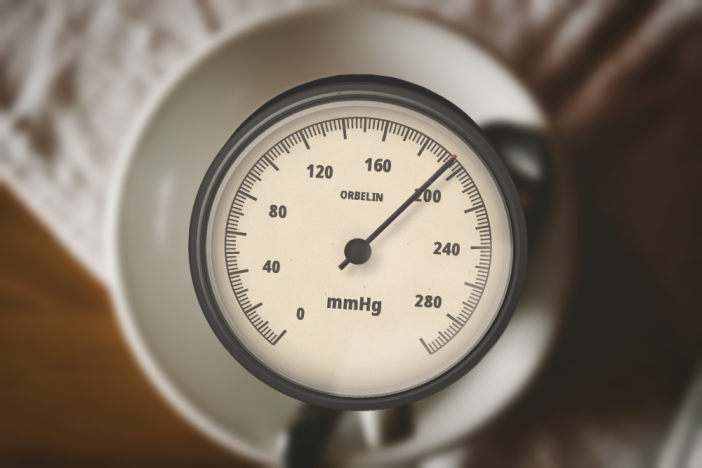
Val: 194 mmHg
